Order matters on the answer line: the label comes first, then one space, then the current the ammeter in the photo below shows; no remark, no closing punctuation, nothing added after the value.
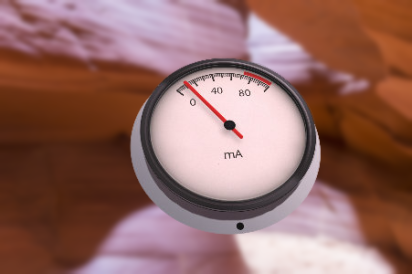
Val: 10 mA
